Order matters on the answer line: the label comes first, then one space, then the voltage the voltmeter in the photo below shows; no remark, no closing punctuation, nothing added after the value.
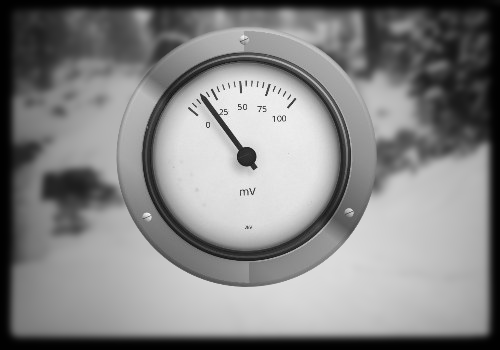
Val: 15 mV
